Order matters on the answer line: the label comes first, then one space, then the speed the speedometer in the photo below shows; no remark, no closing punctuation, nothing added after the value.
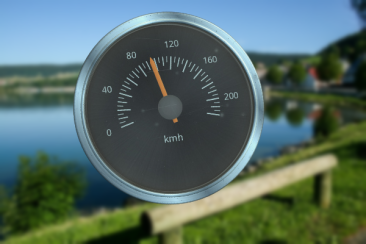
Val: 95 km/h
